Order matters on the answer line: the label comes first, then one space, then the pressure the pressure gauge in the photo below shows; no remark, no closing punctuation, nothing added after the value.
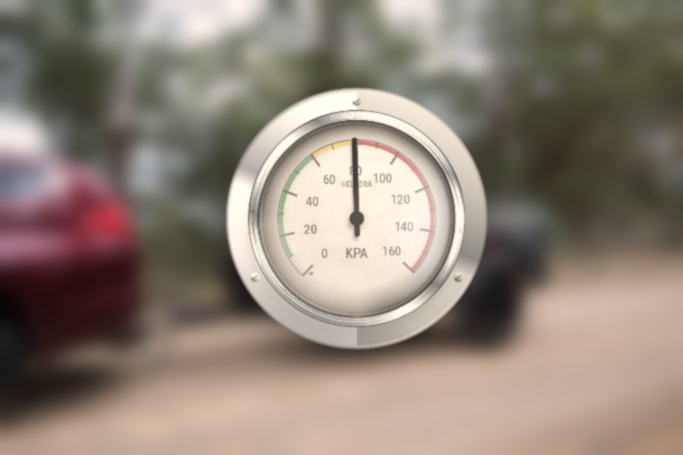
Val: 80 kPa
